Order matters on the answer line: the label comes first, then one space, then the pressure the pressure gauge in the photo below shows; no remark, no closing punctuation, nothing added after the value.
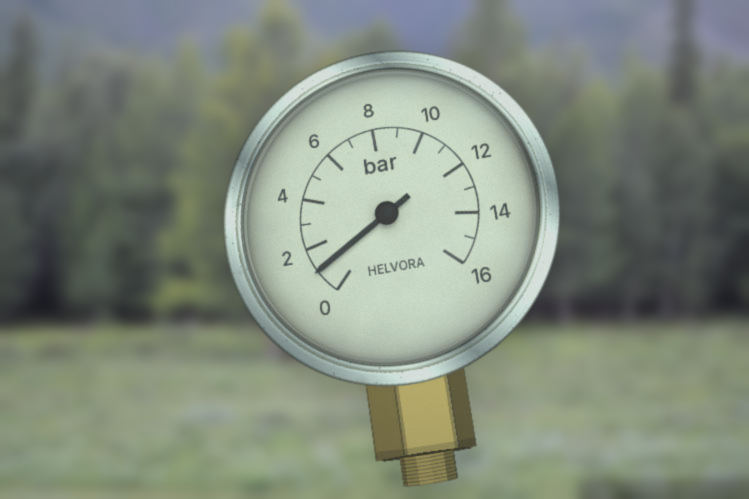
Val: 1 bar
